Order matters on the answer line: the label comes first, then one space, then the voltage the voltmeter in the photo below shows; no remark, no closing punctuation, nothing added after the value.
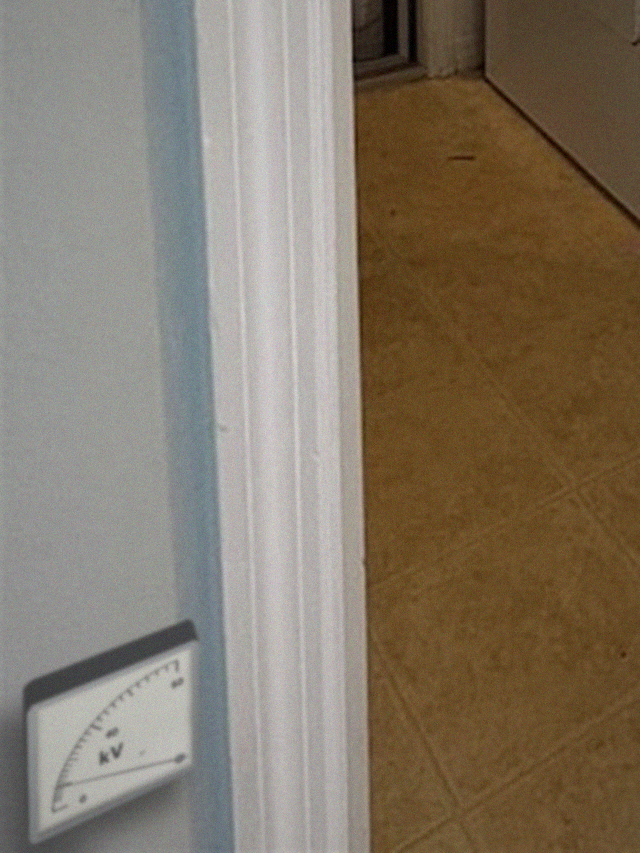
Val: 20 kV
